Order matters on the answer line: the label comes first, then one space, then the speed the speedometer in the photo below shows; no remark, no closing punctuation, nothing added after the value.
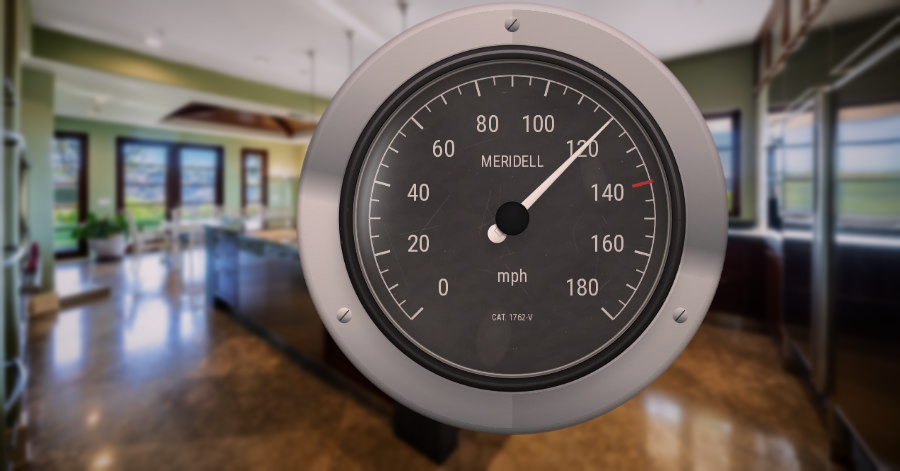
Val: 120 mph
